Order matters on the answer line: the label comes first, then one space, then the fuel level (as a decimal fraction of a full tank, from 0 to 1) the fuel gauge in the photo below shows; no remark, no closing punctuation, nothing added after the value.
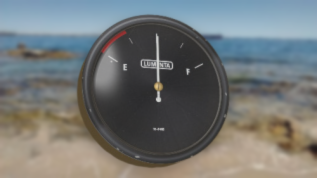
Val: 0.5
